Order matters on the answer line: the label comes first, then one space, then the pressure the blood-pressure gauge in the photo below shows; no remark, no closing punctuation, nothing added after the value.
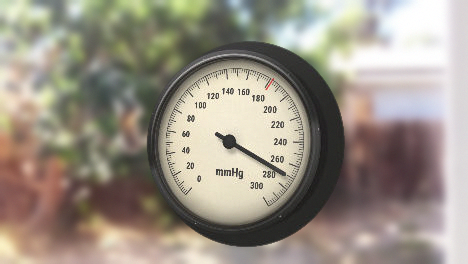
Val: 270 mmHg
